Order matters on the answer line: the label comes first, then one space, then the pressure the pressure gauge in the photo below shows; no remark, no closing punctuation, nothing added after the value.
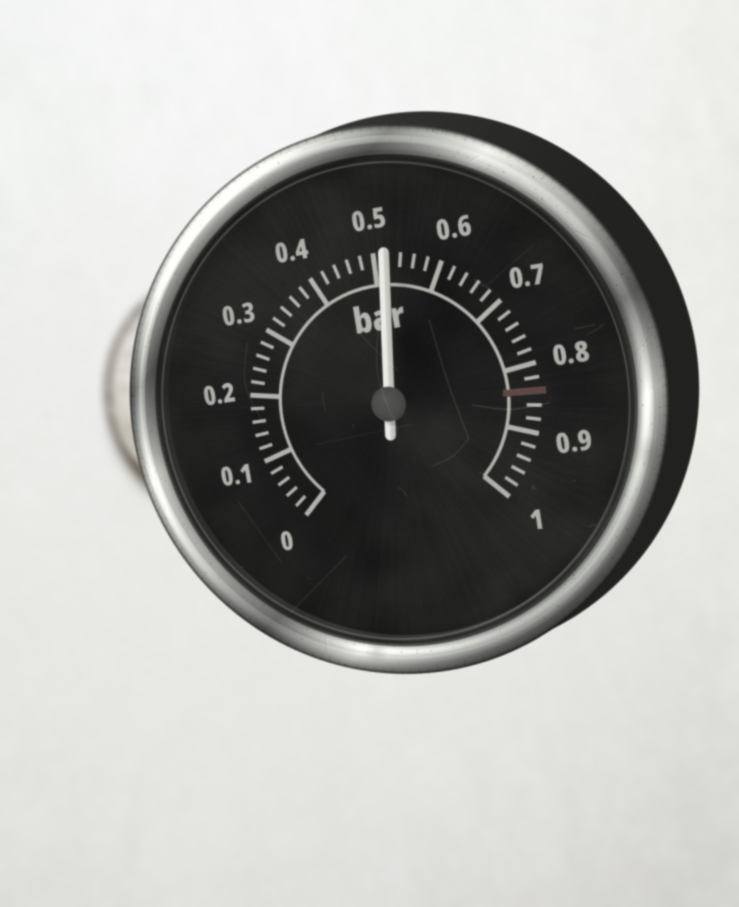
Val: 0.52 bar
